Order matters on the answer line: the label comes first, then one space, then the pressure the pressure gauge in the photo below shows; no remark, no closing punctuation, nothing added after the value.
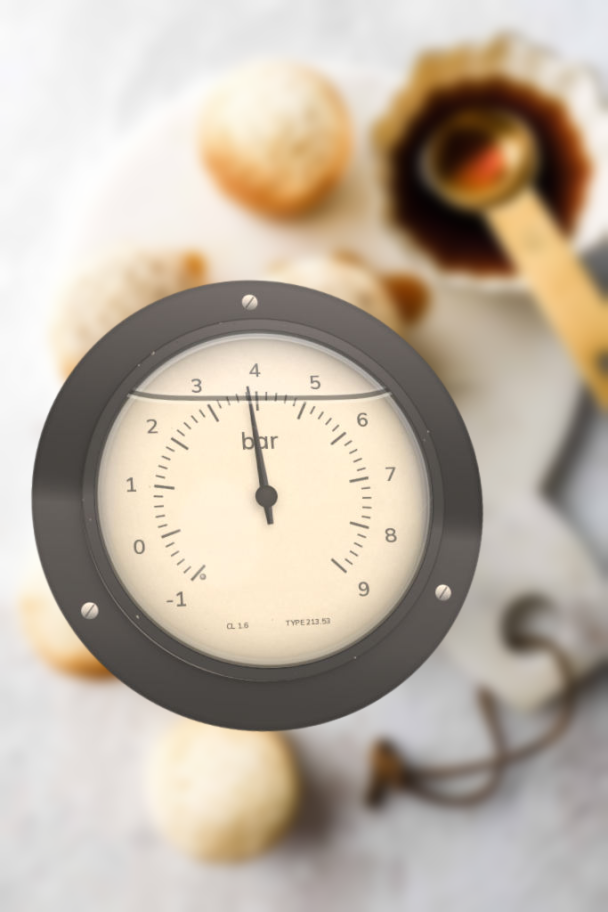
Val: 3.8 bar
